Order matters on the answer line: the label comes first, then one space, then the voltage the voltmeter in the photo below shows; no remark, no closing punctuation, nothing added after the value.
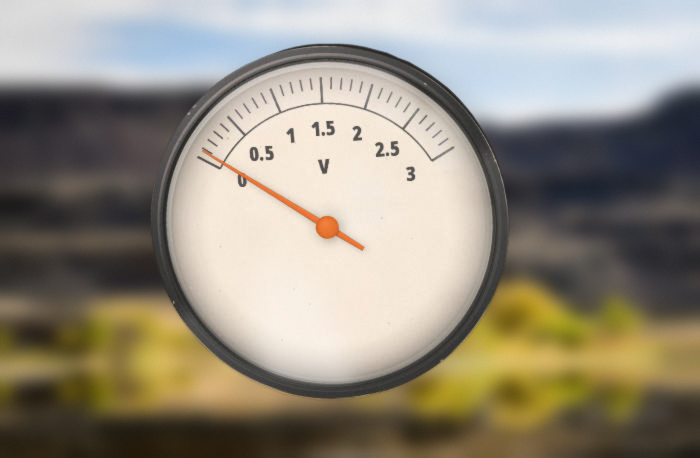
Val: 0.1 V
